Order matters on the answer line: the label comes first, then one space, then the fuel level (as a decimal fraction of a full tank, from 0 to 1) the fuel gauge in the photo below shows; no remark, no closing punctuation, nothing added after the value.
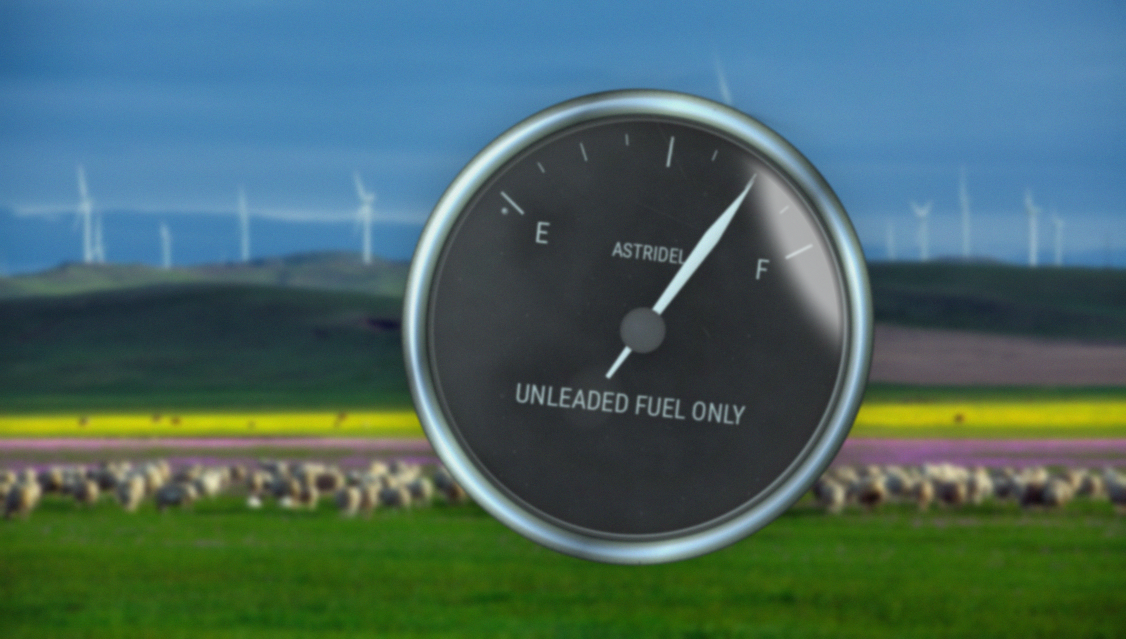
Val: 0.75
